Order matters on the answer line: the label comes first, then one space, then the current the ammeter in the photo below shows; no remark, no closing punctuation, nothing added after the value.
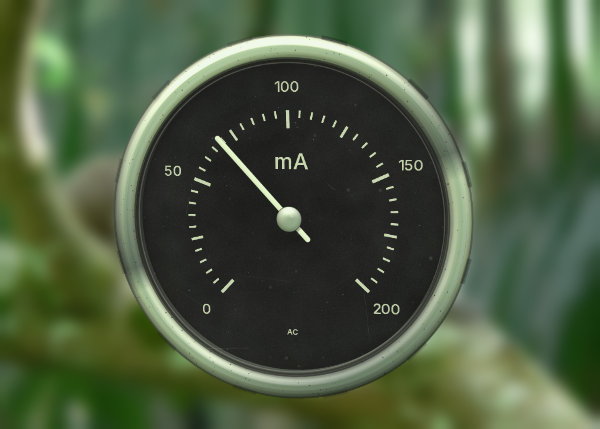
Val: 70 mA
